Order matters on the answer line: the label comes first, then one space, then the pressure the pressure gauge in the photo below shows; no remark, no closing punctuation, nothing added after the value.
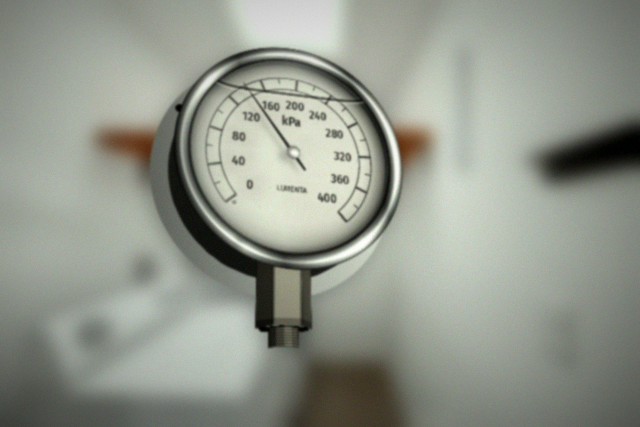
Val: 140 kPa
